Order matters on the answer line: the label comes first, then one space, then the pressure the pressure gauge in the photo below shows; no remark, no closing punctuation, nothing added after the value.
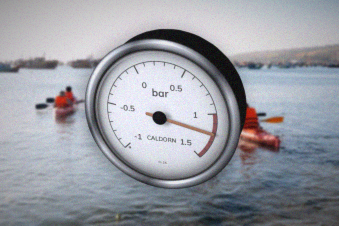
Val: 1.2 bar
